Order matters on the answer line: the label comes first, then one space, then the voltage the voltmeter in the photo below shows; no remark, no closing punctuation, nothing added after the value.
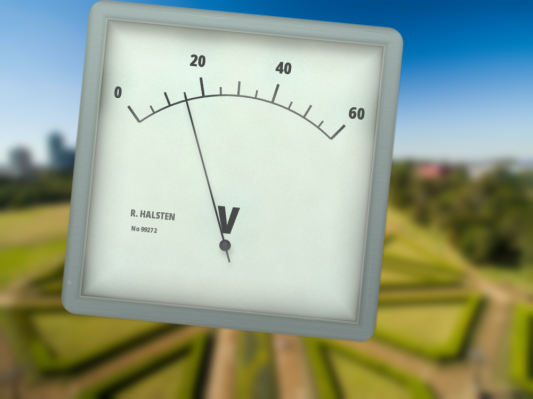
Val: 15 V
